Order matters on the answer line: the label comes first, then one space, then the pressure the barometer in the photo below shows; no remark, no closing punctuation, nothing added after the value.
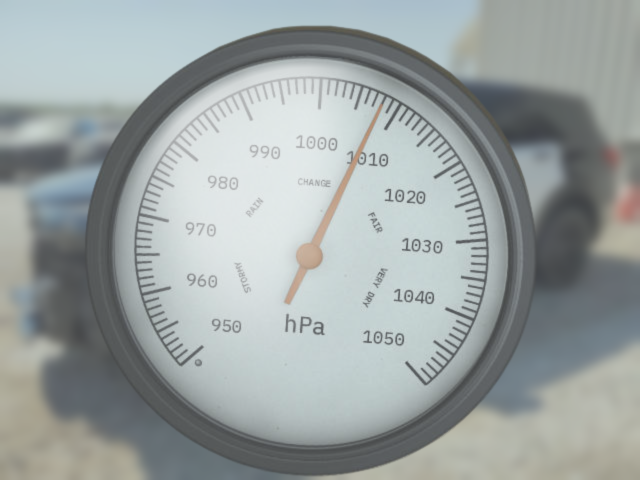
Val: 1008 hPa
